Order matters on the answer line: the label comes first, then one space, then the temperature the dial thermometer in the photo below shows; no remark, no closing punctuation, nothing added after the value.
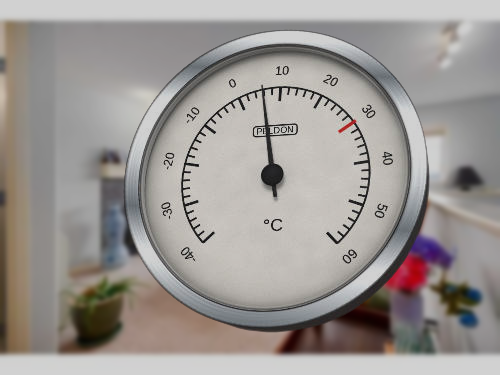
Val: 6 °C
